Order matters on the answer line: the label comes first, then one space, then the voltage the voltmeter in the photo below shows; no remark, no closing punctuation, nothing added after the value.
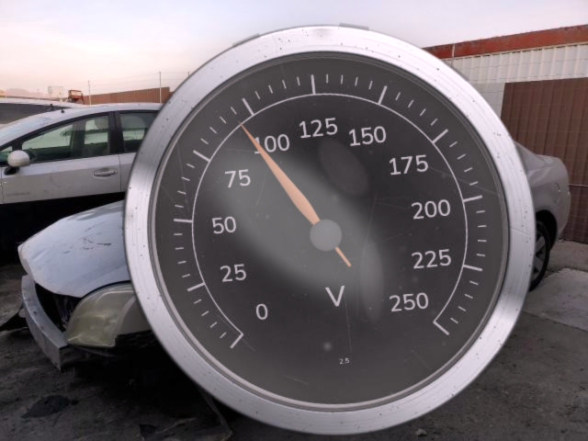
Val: 95 V
